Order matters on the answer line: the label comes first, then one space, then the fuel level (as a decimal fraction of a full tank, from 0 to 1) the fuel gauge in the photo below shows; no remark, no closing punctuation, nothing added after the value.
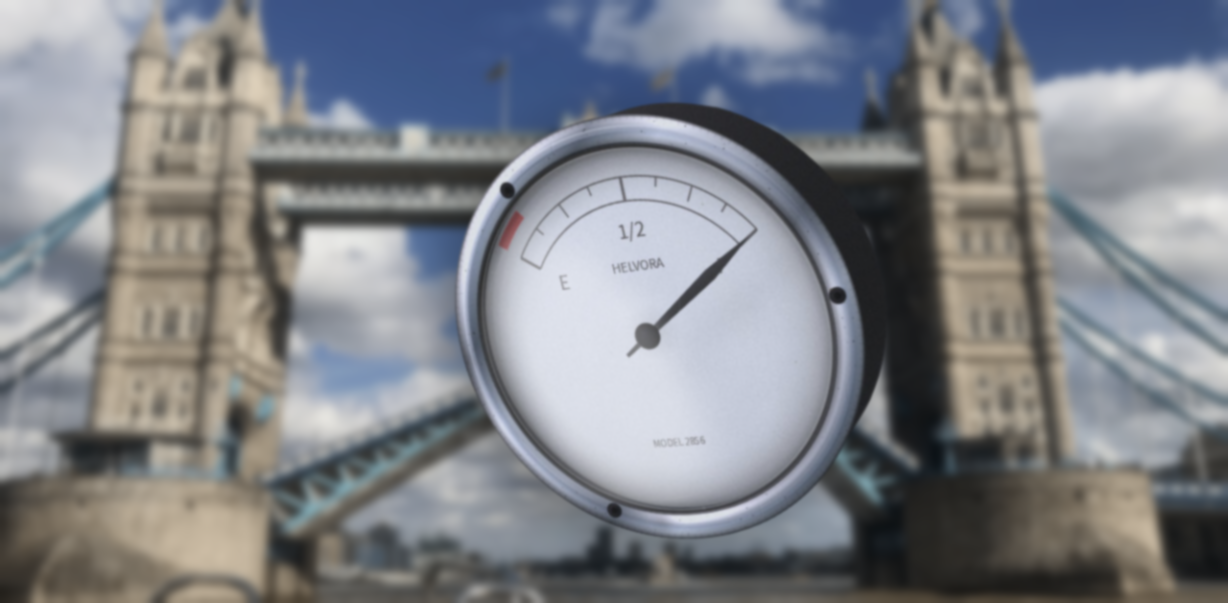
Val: 1
